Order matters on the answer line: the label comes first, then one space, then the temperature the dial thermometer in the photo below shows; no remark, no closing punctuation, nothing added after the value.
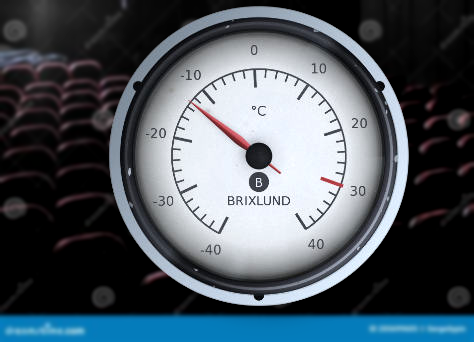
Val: -13 °C
